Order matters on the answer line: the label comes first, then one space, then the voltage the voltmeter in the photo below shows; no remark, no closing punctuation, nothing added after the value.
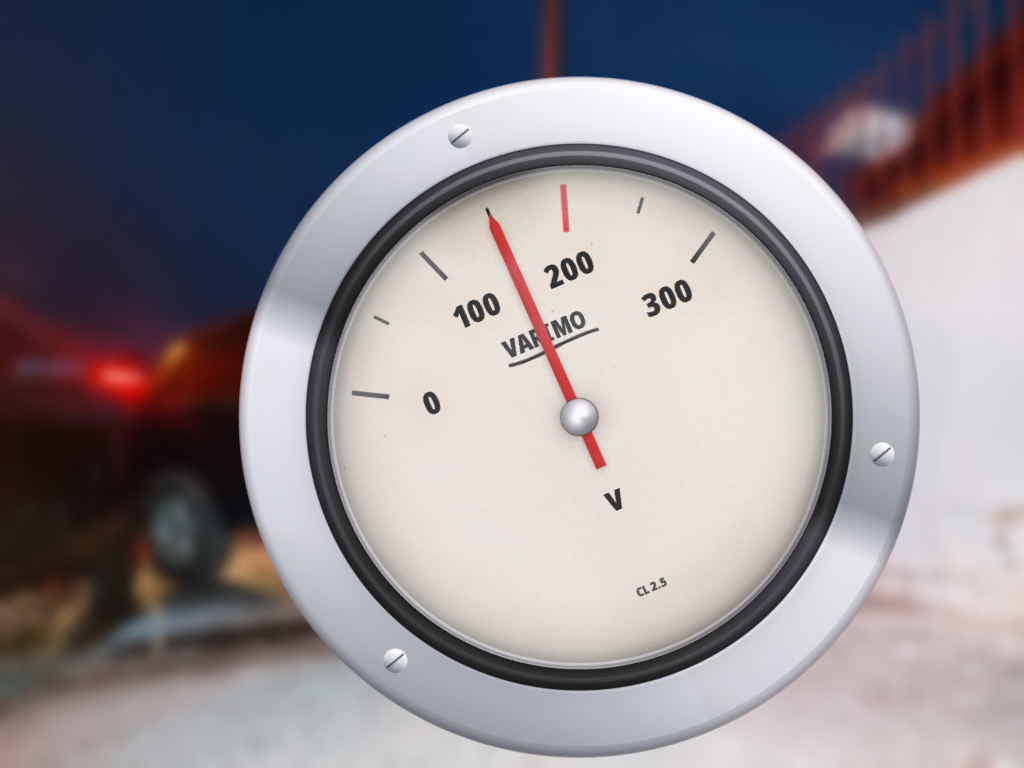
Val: 150 V
